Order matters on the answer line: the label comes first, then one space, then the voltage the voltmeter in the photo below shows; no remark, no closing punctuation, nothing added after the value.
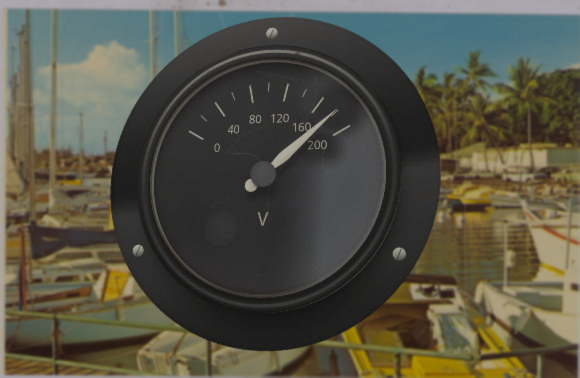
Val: 180 V
